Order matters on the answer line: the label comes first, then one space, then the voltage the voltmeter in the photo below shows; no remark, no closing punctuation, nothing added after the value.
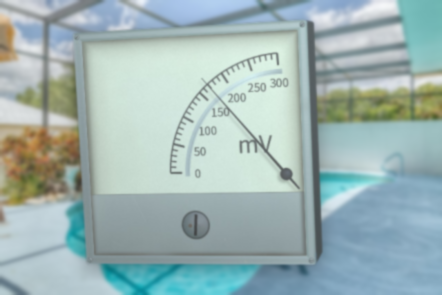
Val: 170 mV
